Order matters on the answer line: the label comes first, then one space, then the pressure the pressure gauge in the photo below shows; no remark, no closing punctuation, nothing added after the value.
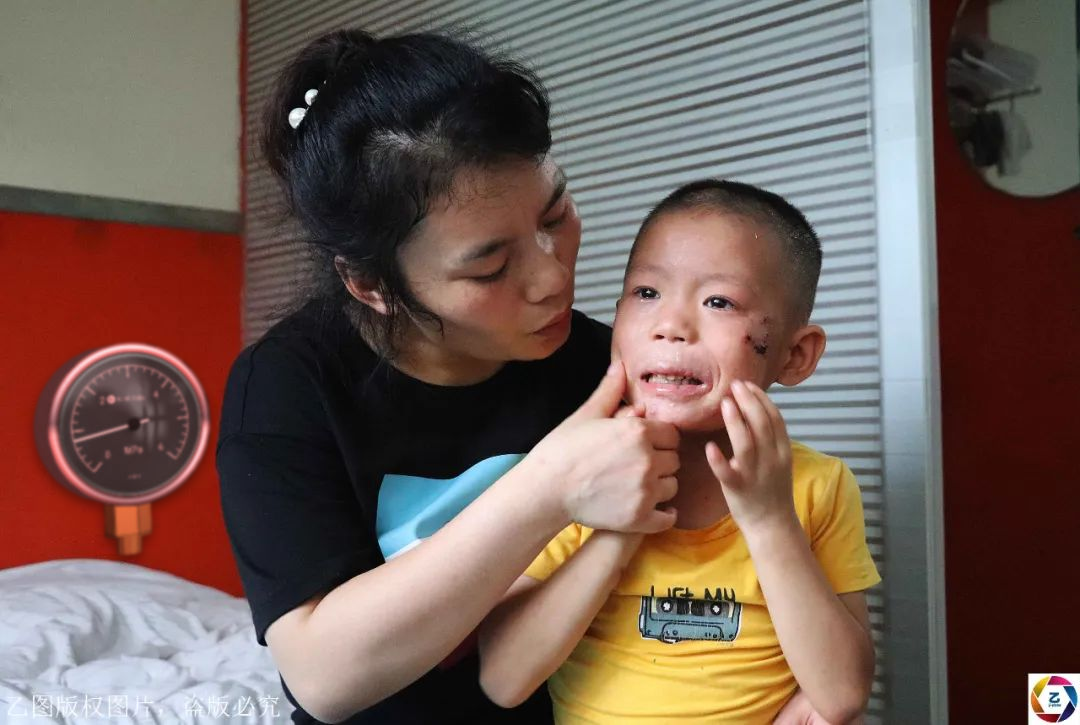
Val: 0.8 MPa
